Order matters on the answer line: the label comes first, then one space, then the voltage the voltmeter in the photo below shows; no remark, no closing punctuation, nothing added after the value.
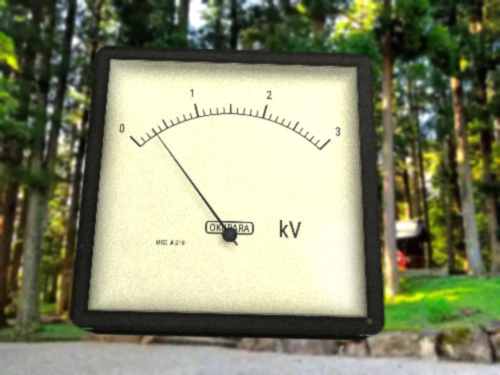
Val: 0.3 kV
